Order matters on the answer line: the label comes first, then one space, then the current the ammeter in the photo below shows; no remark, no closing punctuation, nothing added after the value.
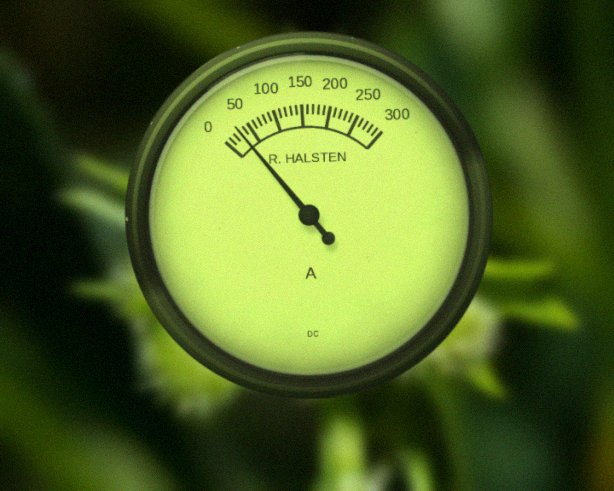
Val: 30 A
